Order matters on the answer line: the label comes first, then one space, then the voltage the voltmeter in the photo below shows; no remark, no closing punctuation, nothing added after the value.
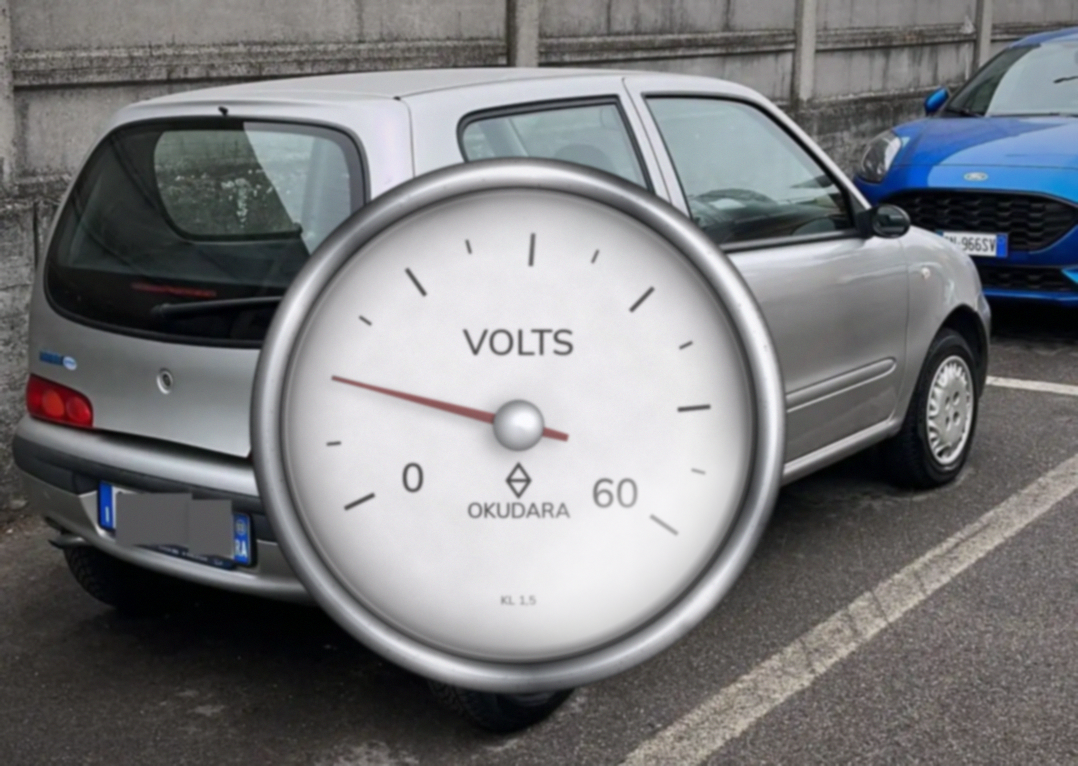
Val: 10 V
